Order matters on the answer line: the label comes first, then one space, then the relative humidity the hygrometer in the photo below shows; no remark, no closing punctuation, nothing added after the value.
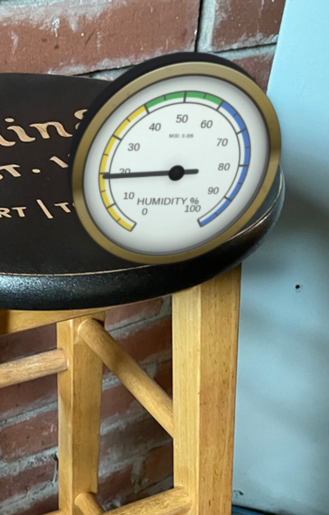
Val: 20 %
